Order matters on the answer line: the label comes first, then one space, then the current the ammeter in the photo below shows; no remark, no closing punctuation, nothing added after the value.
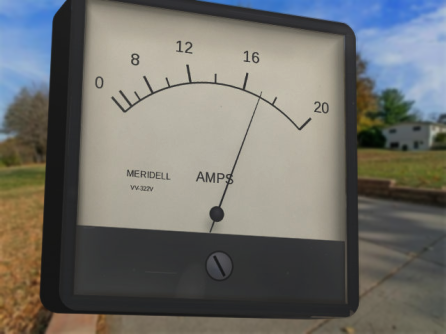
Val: 17 A
